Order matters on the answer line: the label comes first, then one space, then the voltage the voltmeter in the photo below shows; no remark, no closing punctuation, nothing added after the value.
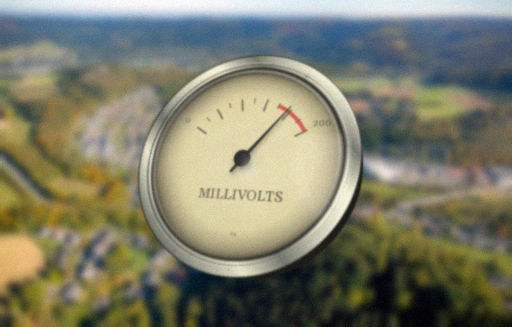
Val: 160 mV
